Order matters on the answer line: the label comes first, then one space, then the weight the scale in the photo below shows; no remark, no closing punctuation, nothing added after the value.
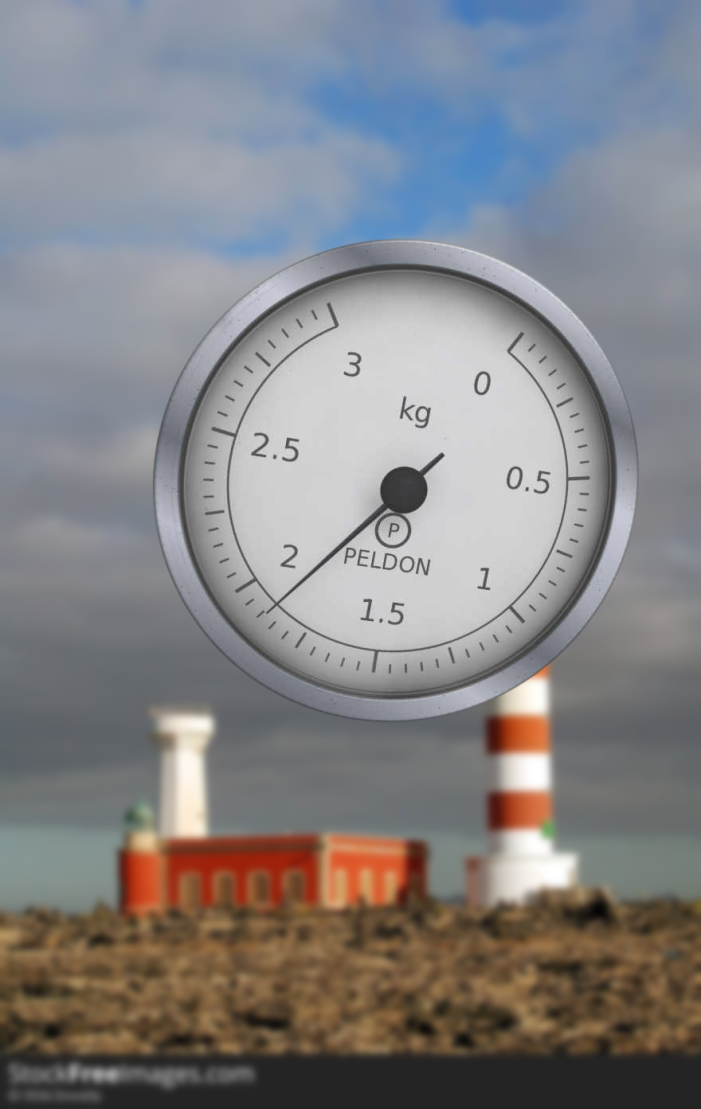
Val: 1.9 kg
